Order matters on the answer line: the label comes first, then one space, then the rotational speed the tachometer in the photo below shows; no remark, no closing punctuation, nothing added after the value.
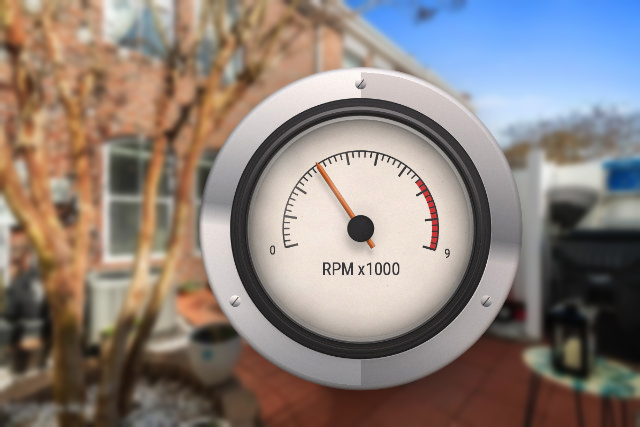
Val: 3000 rpm
